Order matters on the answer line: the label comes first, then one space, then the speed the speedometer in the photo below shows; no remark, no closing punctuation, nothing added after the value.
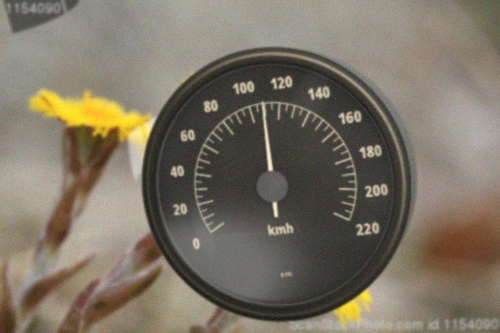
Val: 110 km/h
